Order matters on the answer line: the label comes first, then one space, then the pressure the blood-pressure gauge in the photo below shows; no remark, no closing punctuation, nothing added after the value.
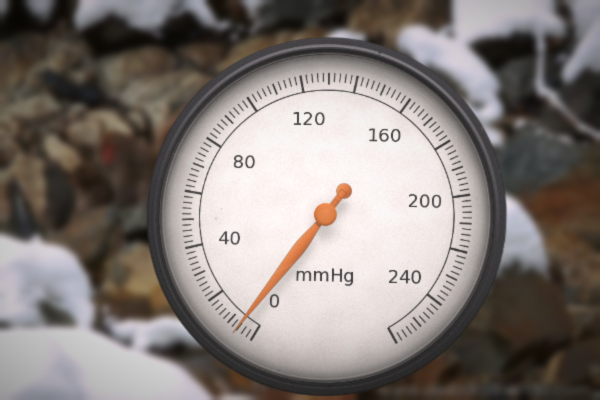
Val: 6 mmHg
